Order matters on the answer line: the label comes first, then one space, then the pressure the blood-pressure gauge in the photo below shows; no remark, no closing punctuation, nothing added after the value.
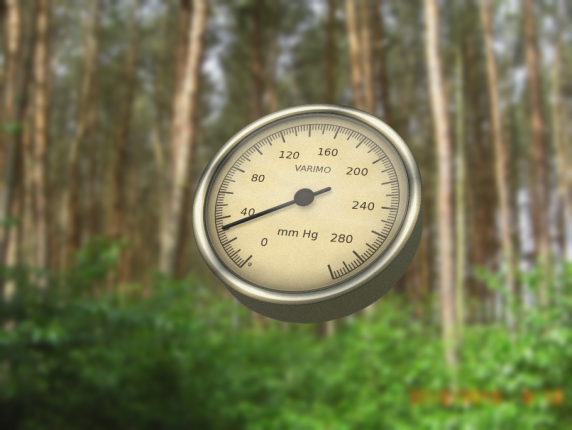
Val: 30 mmHg
